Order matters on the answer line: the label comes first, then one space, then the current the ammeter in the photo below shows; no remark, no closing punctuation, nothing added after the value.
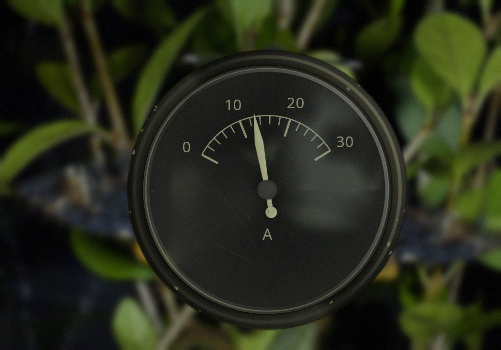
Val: 13 A
